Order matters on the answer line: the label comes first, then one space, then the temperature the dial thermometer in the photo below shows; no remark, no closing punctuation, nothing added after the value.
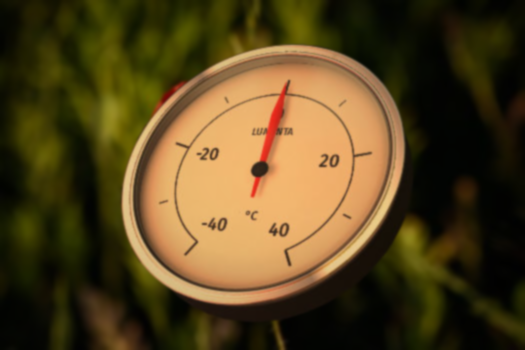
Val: 0 °C
